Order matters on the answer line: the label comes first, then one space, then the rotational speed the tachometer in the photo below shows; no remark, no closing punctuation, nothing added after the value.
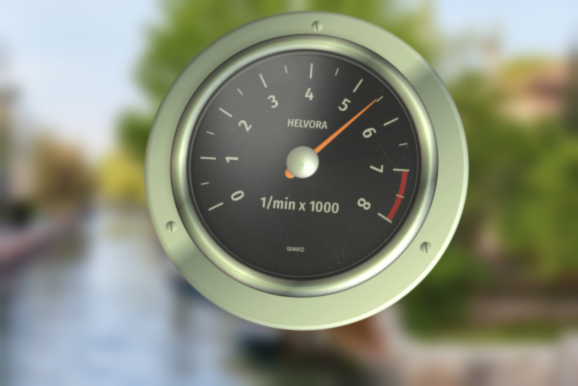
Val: 5500 rpm
